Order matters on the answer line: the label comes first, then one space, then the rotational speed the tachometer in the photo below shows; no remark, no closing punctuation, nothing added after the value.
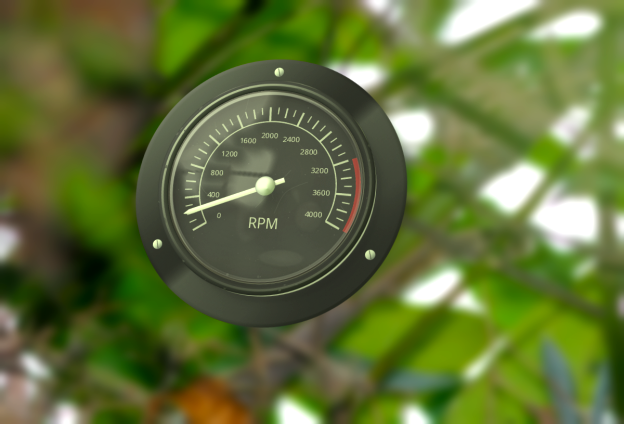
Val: 200 rpm
